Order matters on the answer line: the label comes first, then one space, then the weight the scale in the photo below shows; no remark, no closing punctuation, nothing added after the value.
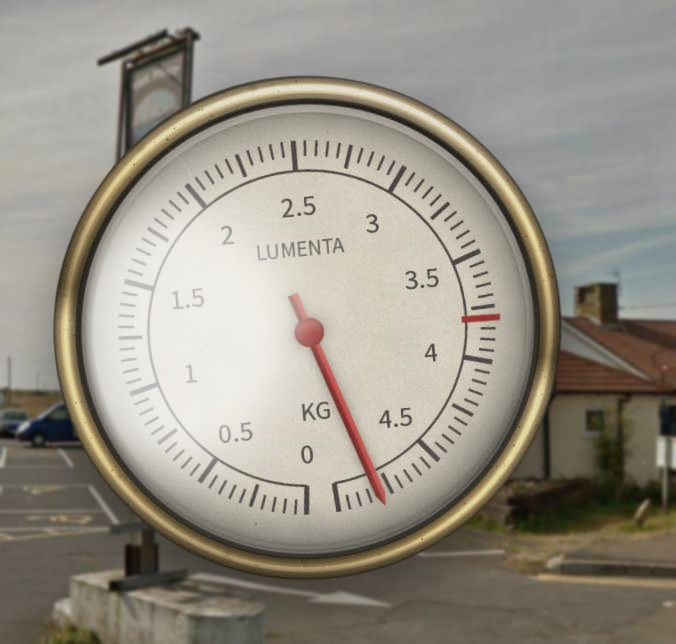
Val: 4.8 kg
